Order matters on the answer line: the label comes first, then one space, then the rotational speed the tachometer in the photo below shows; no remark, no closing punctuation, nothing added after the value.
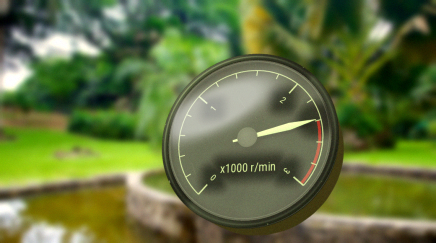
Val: 2400 rpm
